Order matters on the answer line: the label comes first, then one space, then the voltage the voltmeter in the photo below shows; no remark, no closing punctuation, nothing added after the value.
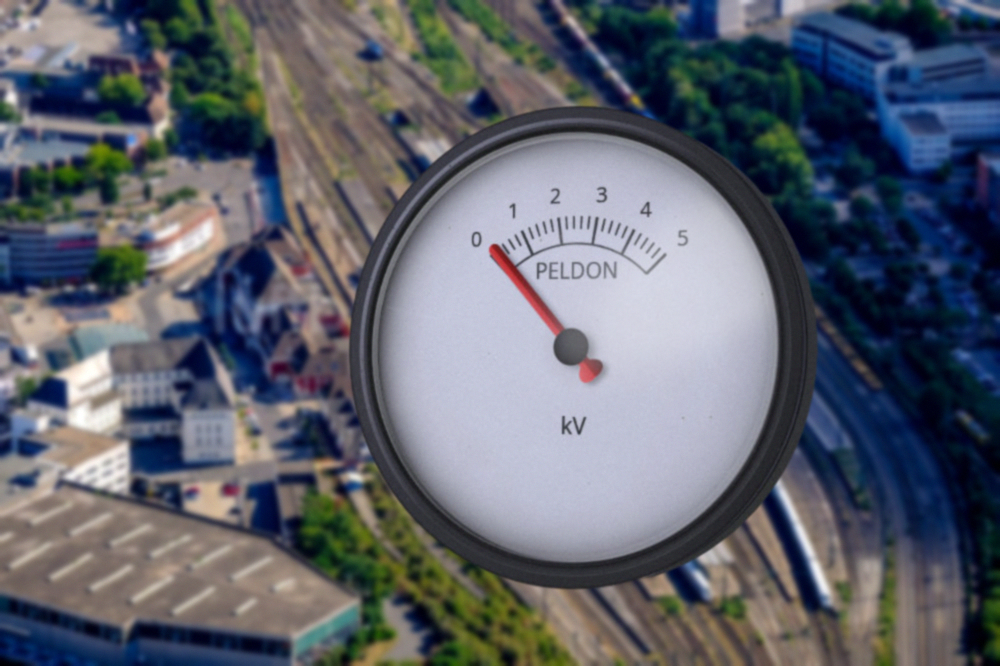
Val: 0.2 kV
